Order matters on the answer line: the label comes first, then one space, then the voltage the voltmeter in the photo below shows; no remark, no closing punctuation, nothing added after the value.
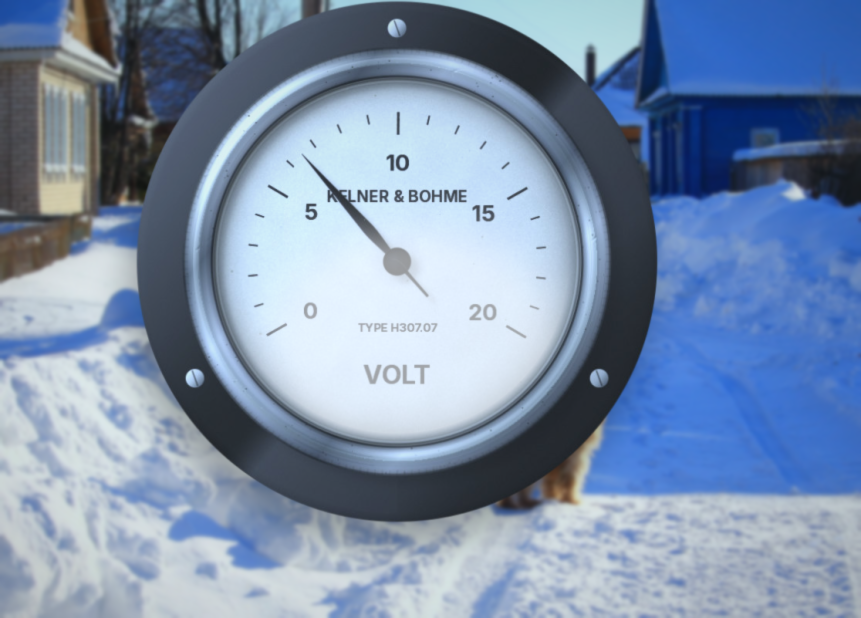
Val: 6.5 V
